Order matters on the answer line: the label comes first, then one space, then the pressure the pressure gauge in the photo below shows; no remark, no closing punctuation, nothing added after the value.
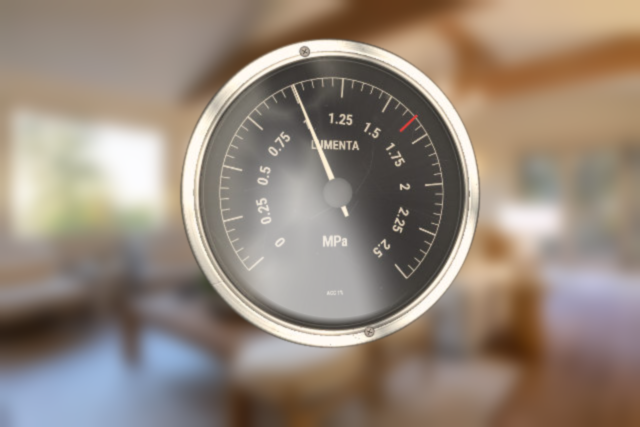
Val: 1 MPa
